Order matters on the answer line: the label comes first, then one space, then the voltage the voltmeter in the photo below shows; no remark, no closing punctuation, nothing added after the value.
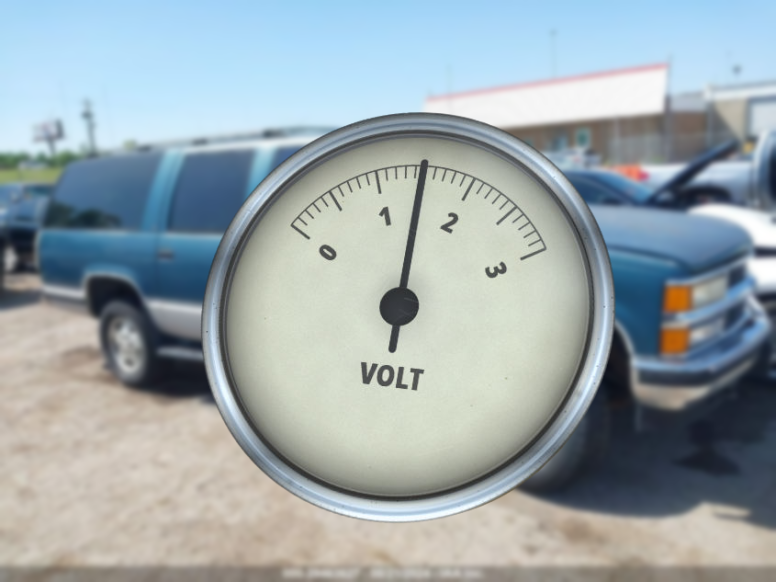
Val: 1.5 V
